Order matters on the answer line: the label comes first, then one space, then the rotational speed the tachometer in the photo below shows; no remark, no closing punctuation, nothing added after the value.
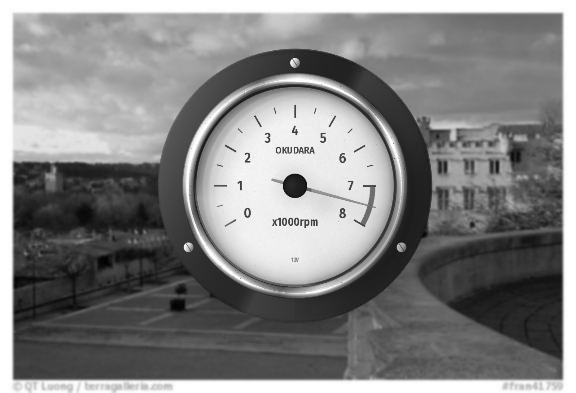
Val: 7500 rpm
